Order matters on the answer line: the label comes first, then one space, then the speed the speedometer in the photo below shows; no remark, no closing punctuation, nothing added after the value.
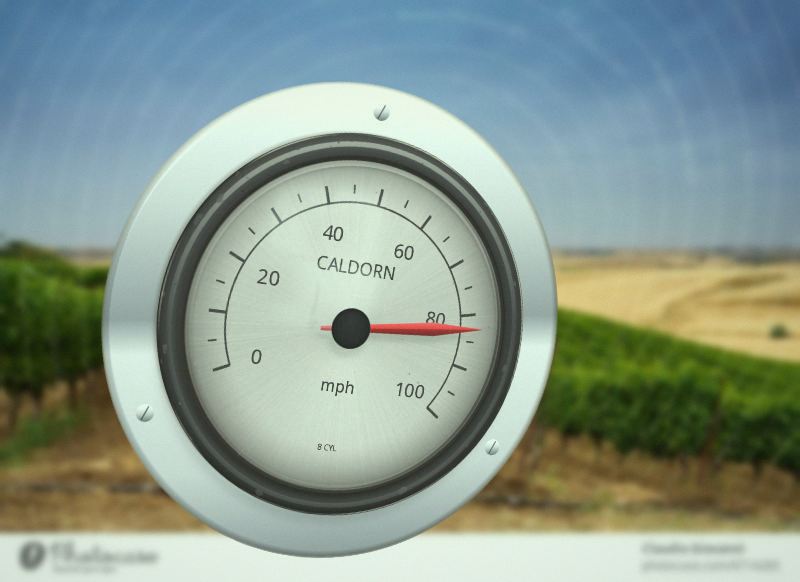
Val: 82.5 mph
